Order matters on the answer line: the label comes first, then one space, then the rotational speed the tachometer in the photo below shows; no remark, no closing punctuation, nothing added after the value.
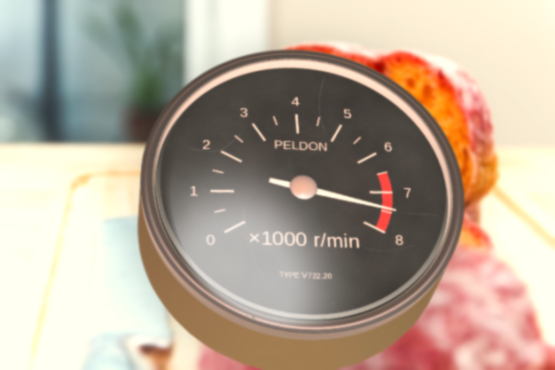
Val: 7500 rpm
